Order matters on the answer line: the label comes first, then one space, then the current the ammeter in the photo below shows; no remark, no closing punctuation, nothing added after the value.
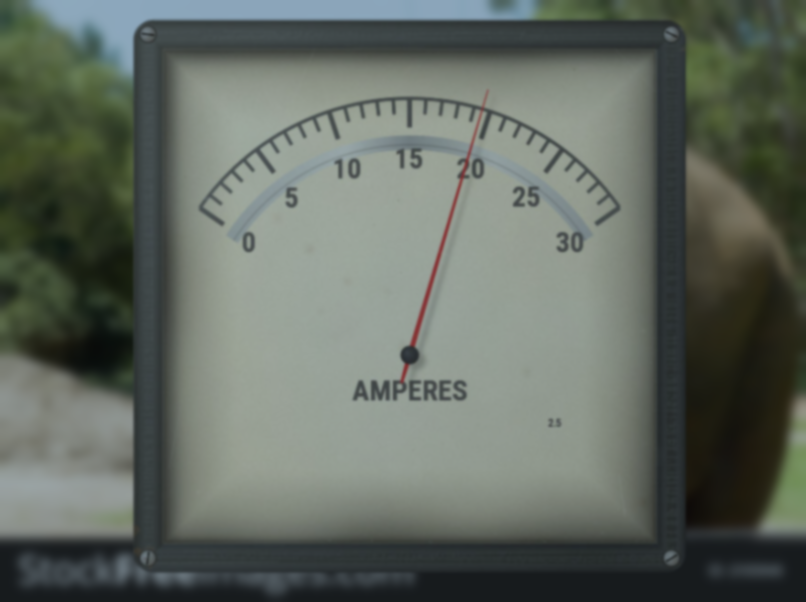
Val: 19.5 A
